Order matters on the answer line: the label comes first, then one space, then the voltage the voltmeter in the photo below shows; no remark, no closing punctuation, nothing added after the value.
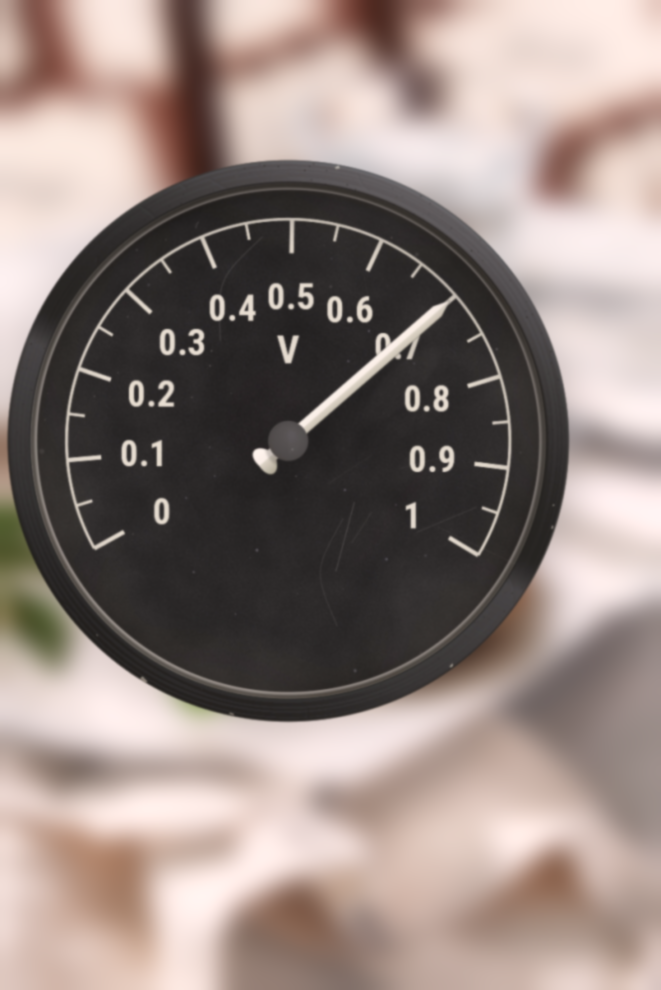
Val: 0.7 V
